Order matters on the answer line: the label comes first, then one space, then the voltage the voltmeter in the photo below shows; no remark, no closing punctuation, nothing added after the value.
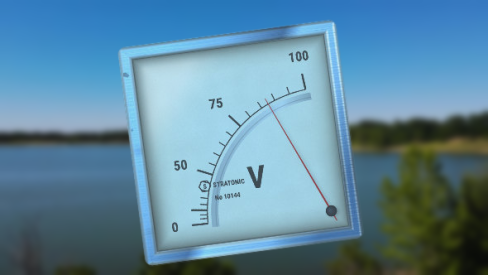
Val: 87.5 V
